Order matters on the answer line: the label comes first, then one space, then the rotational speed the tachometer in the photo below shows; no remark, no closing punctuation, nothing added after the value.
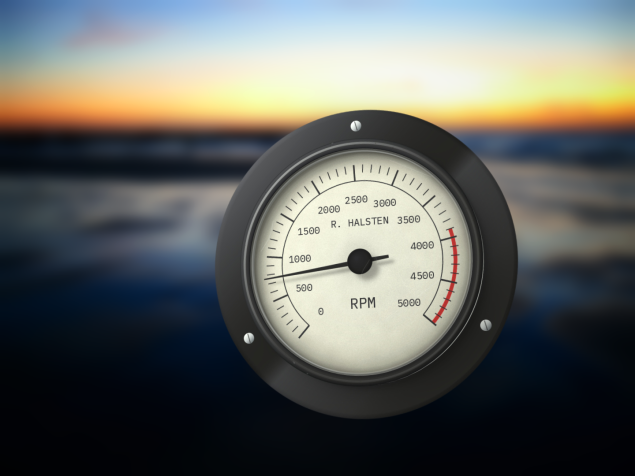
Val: 750 rpm
